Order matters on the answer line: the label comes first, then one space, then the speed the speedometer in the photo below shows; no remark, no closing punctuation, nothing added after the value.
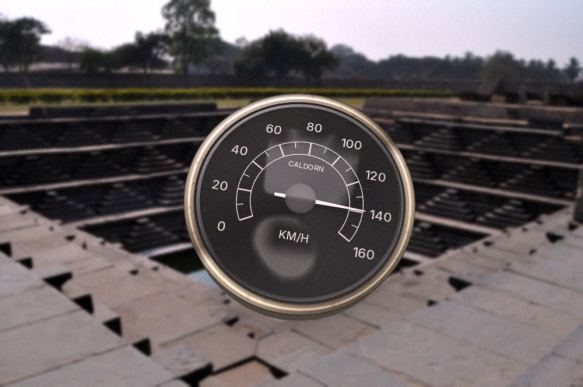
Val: 140 km/h
